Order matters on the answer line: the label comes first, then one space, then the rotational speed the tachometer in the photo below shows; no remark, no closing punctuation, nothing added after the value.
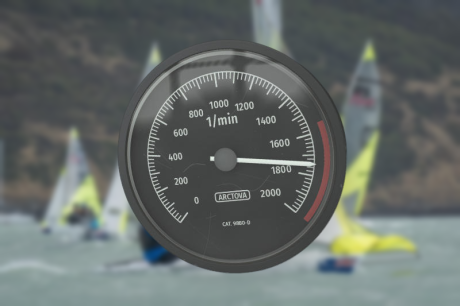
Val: 1740 rpm
